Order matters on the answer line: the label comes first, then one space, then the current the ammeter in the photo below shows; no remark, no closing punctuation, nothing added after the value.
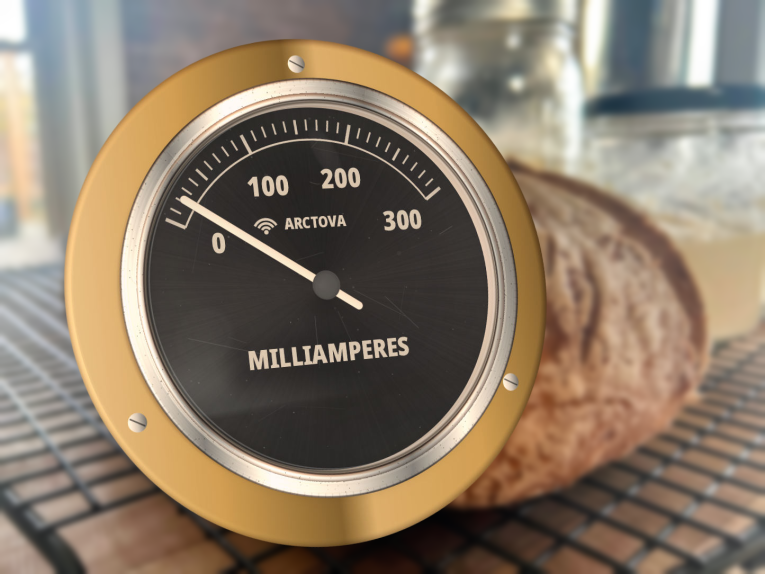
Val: 20 mA
